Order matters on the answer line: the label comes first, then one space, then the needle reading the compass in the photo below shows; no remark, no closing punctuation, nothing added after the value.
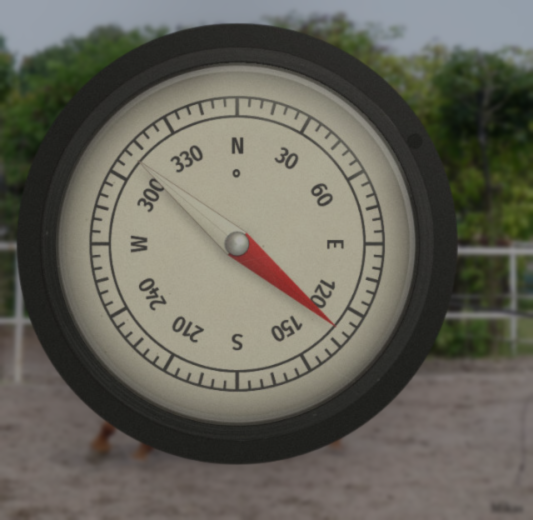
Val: 130 °
